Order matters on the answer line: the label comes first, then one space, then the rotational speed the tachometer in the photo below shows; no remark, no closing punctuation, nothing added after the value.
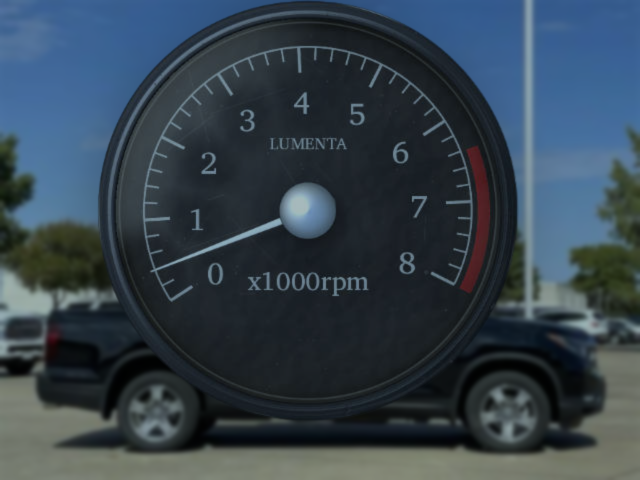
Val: 400 rpm
